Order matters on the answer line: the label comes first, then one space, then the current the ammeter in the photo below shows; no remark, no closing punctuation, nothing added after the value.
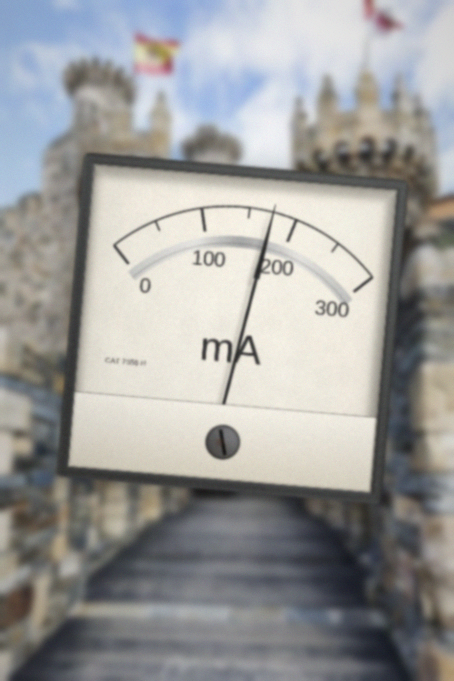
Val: 175 mA
